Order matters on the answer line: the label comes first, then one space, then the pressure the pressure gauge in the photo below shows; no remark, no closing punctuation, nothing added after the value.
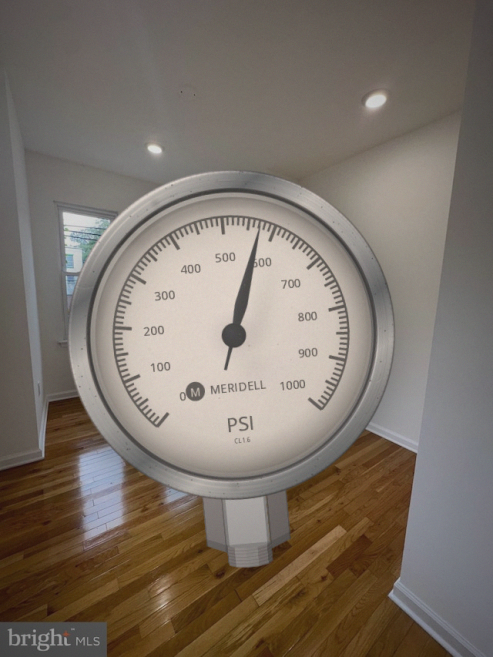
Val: 570 psi
